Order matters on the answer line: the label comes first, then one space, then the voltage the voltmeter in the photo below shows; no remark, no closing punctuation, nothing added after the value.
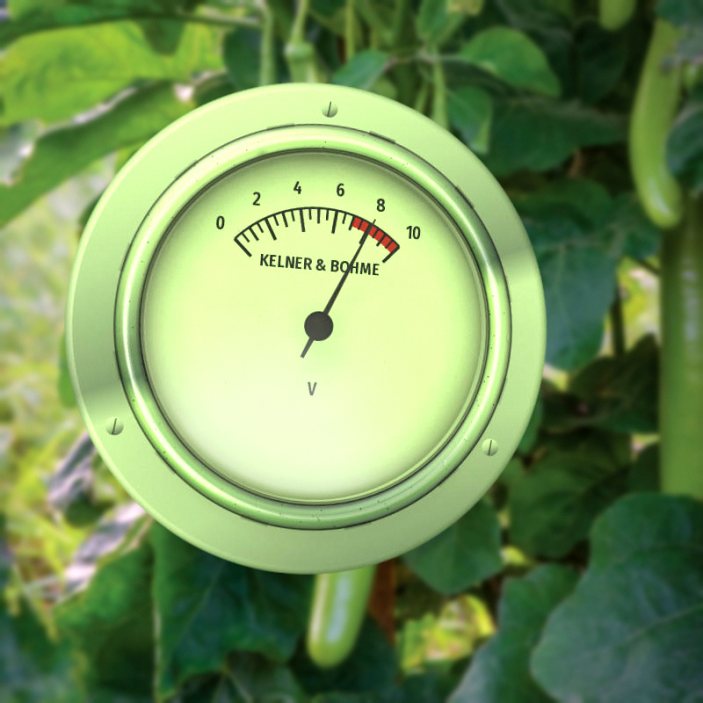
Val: 8 V
